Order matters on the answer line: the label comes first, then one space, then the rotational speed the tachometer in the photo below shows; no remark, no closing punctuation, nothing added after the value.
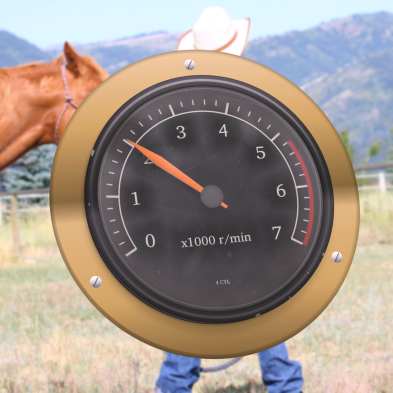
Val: 2000 rpm
